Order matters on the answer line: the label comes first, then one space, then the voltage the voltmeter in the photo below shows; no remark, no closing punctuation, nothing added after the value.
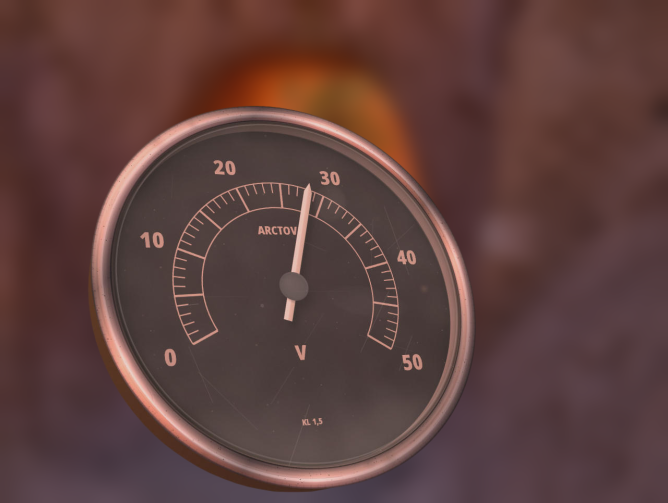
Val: 28 V
